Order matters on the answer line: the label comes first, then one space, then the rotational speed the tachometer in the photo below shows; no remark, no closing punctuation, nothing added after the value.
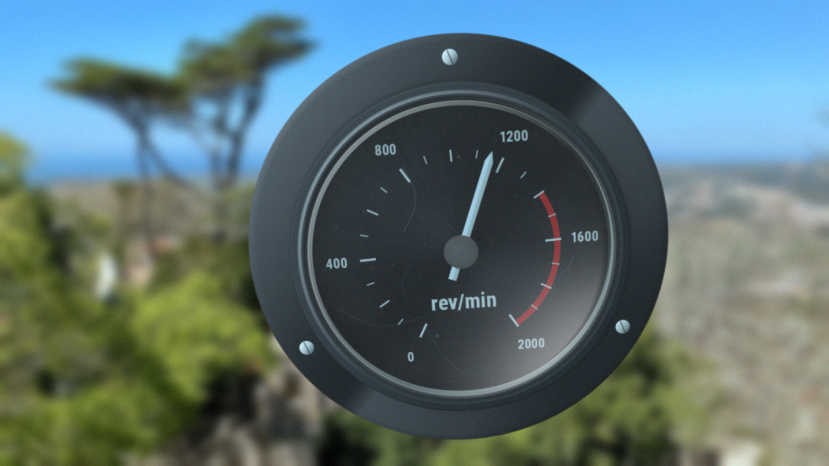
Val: 1150 rpm
